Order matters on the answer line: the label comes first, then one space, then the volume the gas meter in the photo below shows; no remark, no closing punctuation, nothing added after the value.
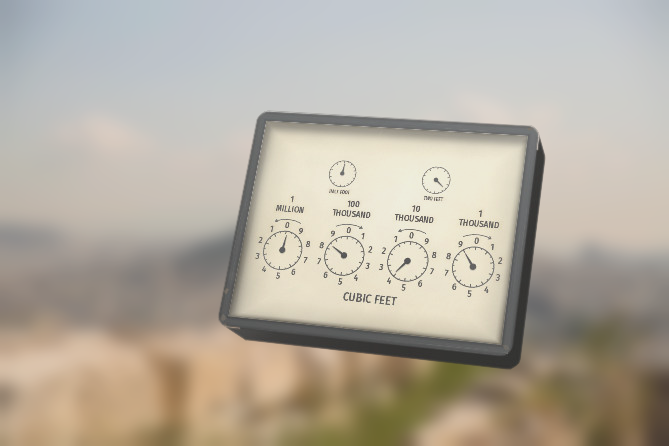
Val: 983900 ft³
